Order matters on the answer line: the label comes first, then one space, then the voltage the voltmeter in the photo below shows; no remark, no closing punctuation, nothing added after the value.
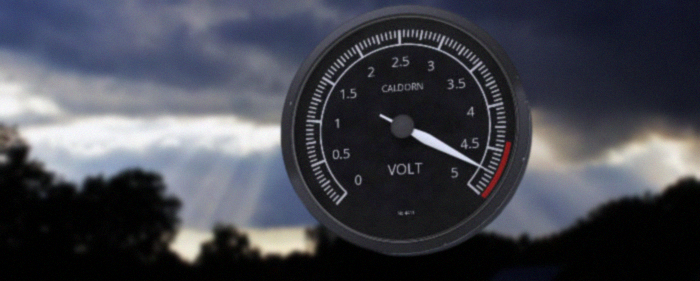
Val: 4.75 V
